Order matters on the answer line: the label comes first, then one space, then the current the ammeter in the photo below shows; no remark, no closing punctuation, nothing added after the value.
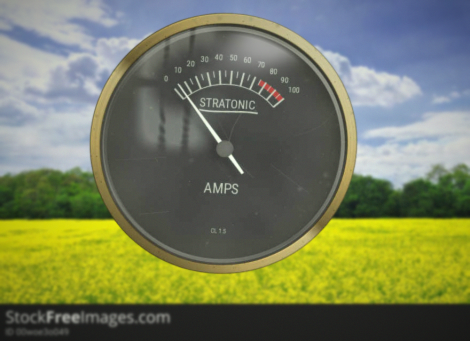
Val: 5 A
